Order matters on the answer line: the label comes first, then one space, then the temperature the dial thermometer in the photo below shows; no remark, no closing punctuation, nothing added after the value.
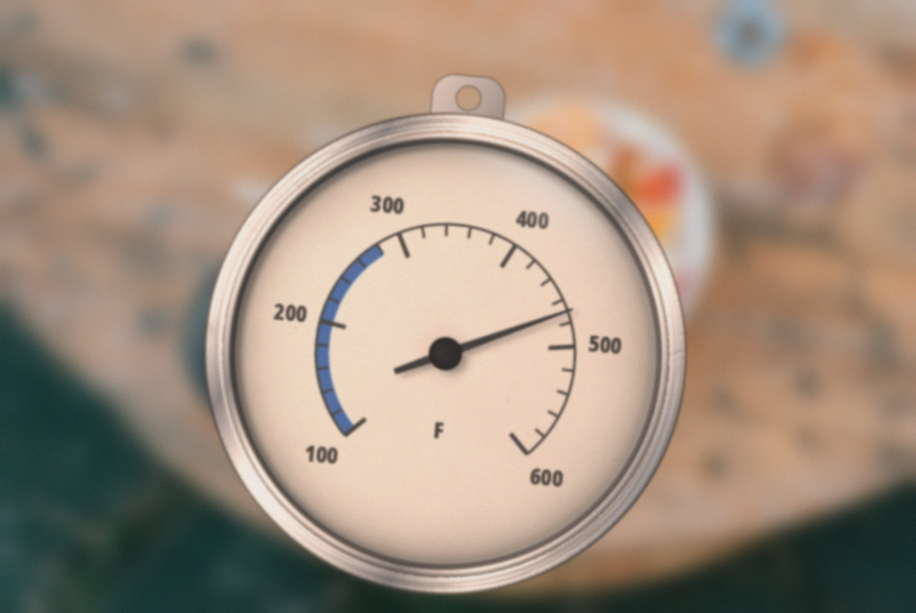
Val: 470 °F
